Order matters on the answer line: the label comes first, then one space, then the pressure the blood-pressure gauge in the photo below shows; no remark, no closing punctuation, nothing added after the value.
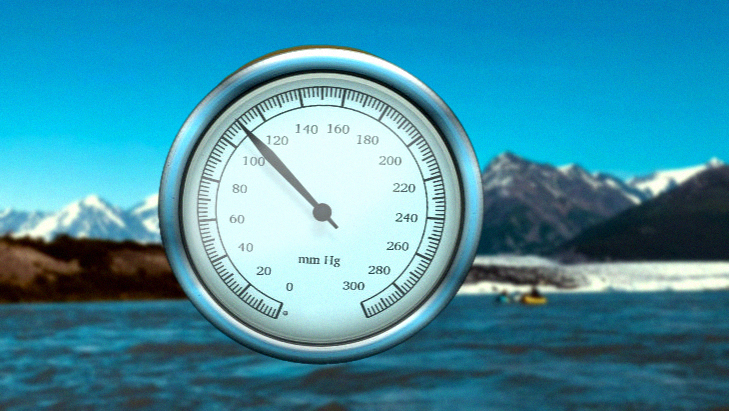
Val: 110 mmHg
